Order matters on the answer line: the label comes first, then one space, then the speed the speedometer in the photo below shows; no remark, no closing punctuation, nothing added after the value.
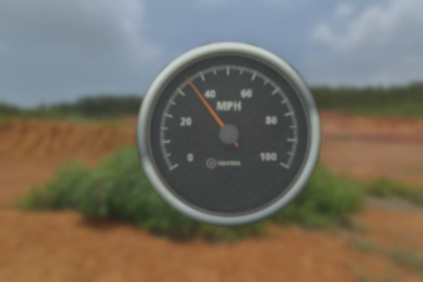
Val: 35 mph
